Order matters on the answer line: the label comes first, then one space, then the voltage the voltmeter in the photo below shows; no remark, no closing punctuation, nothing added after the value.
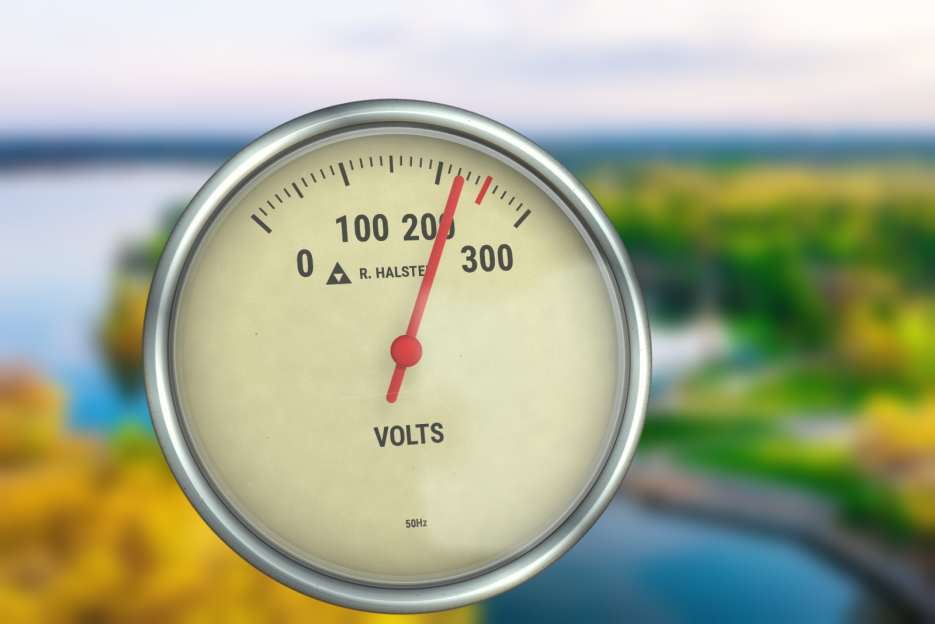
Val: 220 V
